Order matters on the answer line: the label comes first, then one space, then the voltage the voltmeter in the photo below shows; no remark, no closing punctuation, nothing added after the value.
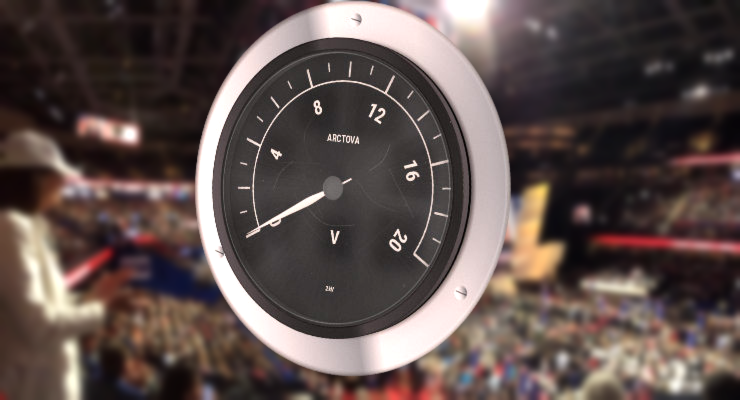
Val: 0 V
